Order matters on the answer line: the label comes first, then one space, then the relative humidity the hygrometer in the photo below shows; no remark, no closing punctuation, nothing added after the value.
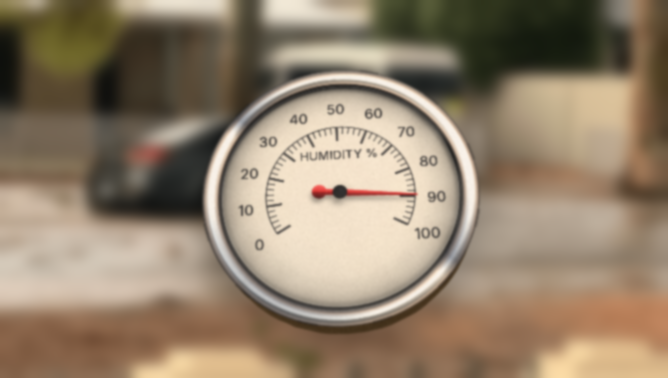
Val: 90 %
